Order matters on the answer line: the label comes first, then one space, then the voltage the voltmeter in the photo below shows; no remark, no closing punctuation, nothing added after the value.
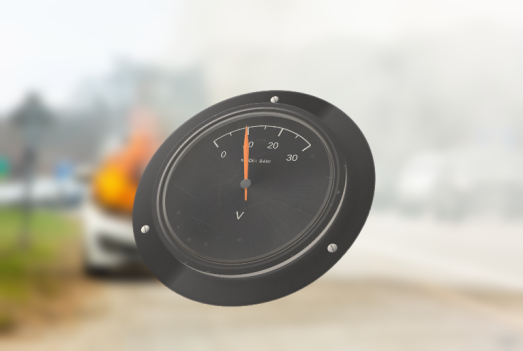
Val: 10 V
